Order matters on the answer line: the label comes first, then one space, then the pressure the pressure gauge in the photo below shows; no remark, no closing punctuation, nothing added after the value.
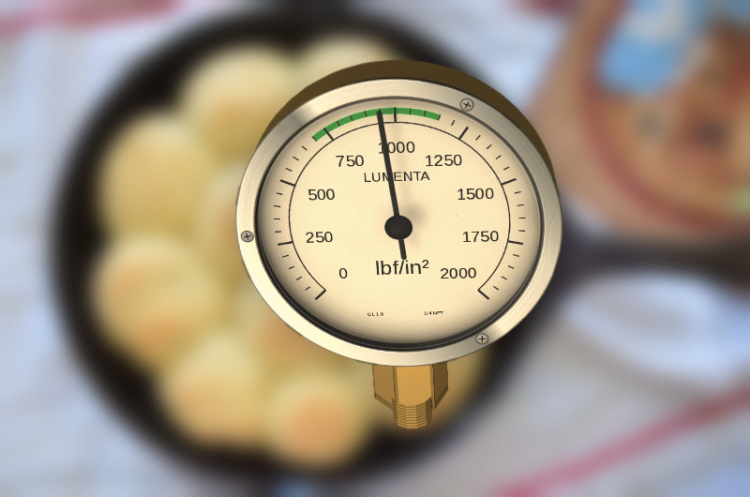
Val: 950 psi
